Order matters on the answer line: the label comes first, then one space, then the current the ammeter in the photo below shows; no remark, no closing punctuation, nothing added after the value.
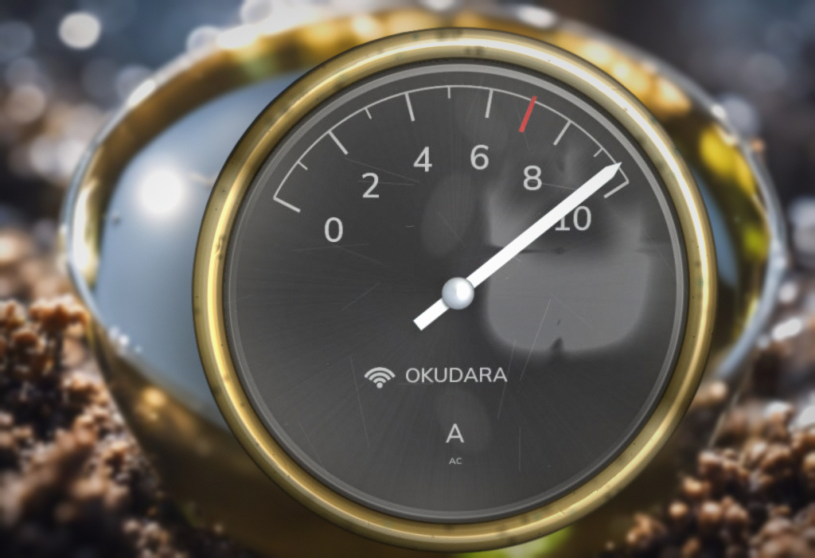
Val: 9.5 A
